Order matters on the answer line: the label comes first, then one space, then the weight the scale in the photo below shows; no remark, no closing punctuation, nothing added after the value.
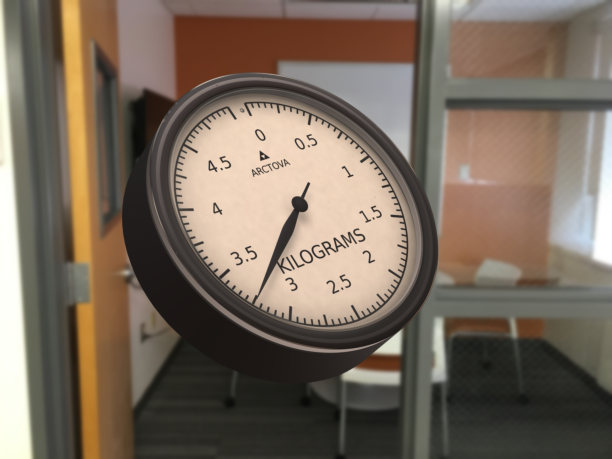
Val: 3.25 kg
